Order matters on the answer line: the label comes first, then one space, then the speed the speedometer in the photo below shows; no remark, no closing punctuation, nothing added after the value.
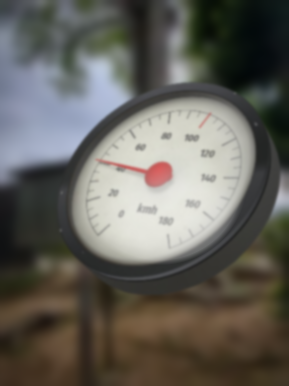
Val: 40 km/h
